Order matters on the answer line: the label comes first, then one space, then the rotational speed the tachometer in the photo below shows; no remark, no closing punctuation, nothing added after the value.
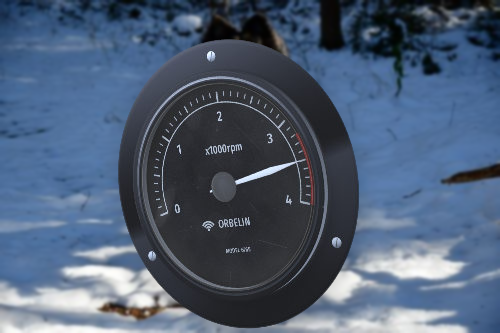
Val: 3500 rpm
